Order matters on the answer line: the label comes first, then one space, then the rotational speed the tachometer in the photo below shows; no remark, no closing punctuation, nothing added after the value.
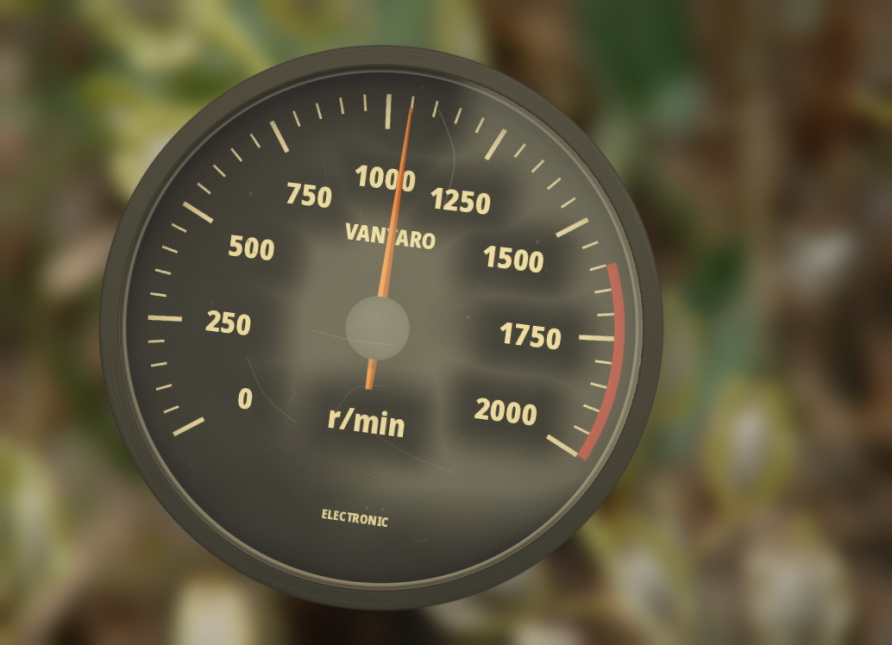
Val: 1050 rpm
